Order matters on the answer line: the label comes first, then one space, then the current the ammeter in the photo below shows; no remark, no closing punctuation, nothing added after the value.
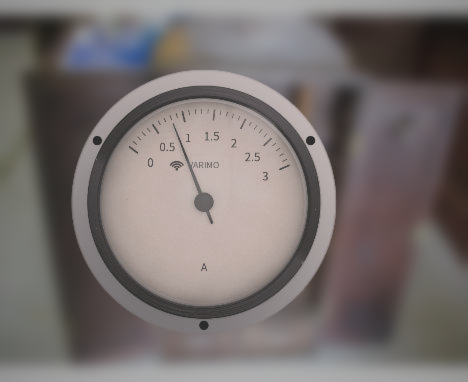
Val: 0.8 A
